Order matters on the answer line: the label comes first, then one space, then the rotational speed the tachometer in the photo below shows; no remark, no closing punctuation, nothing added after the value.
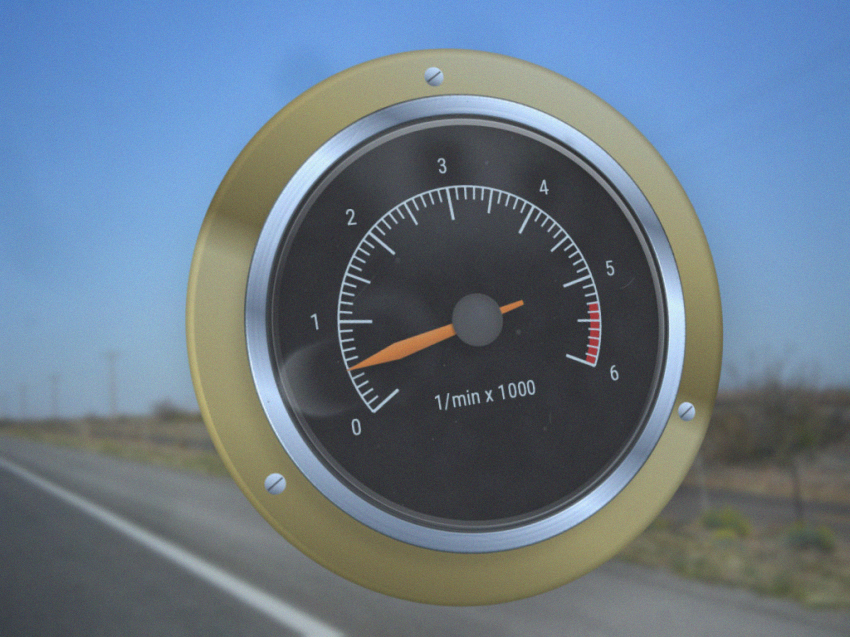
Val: 500 rpm
